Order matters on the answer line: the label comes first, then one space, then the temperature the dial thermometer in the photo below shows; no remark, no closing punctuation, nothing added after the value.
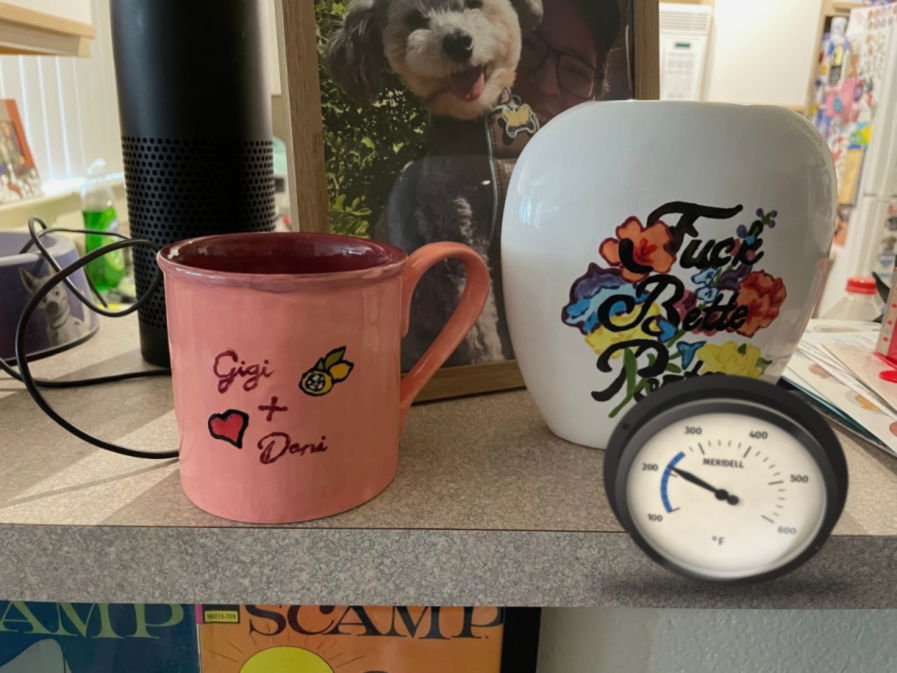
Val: 220 °F
